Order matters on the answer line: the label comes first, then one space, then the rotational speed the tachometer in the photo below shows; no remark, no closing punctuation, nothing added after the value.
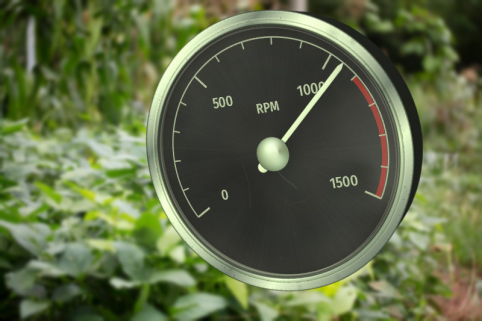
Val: 1050 rpm
